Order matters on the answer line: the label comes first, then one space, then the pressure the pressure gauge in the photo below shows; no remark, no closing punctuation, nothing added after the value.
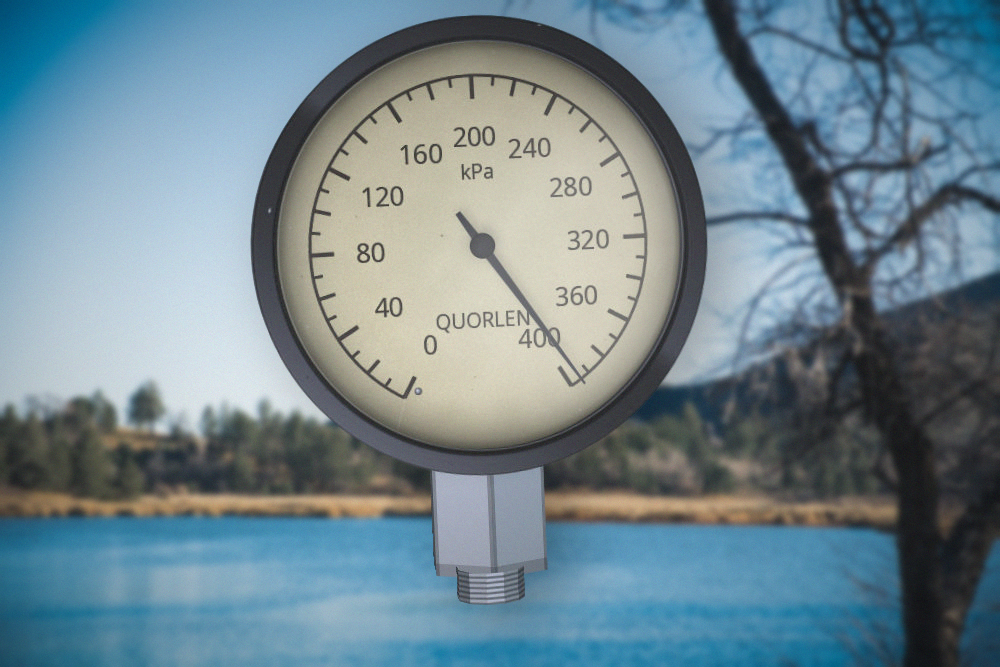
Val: 395 kPa
